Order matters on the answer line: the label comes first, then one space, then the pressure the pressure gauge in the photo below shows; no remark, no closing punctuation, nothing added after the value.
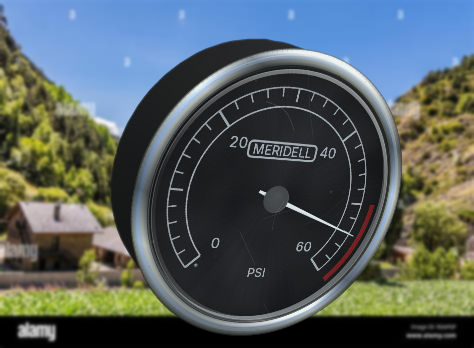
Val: 54 psi
